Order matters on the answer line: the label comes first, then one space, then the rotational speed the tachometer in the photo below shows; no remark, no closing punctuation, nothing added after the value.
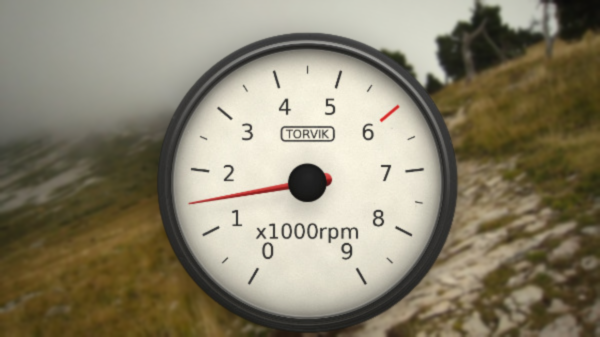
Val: 1500 rpm
